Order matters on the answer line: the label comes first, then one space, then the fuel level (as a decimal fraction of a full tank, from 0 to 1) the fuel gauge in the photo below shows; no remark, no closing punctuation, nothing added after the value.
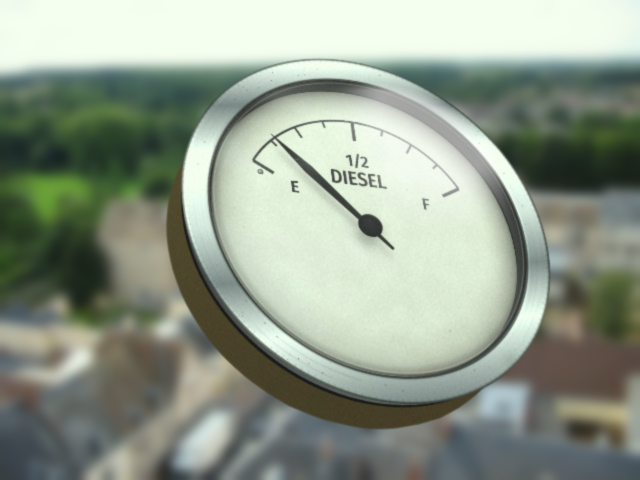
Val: 0.125
